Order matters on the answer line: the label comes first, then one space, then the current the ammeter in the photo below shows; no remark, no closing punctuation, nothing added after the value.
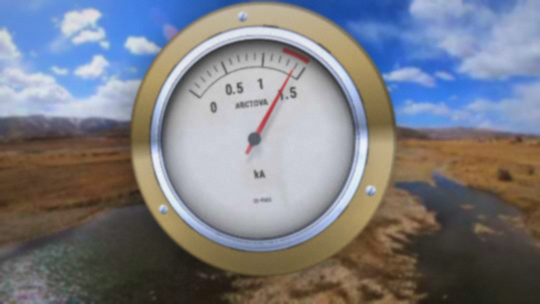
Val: 1.4 kA
